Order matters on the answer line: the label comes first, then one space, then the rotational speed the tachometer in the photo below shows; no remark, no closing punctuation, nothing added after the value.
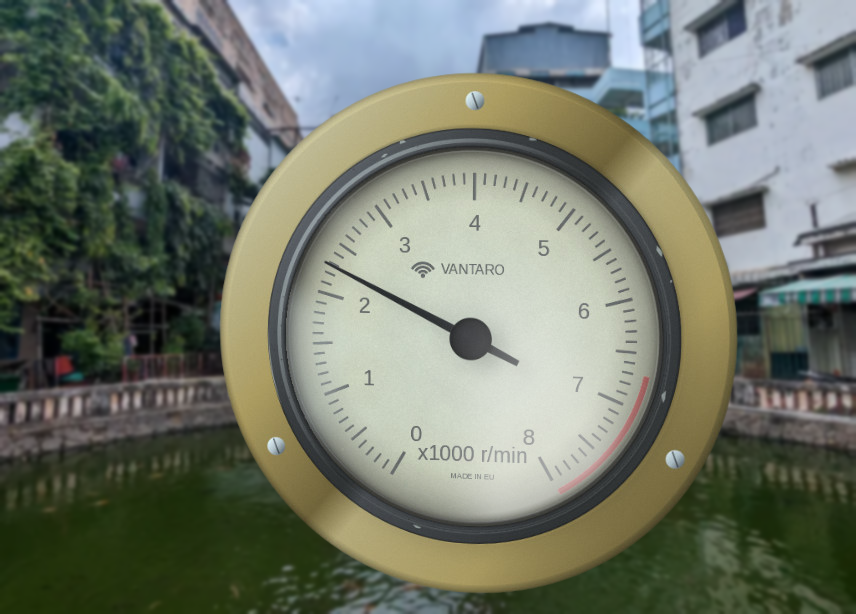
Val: 2300 rpm
